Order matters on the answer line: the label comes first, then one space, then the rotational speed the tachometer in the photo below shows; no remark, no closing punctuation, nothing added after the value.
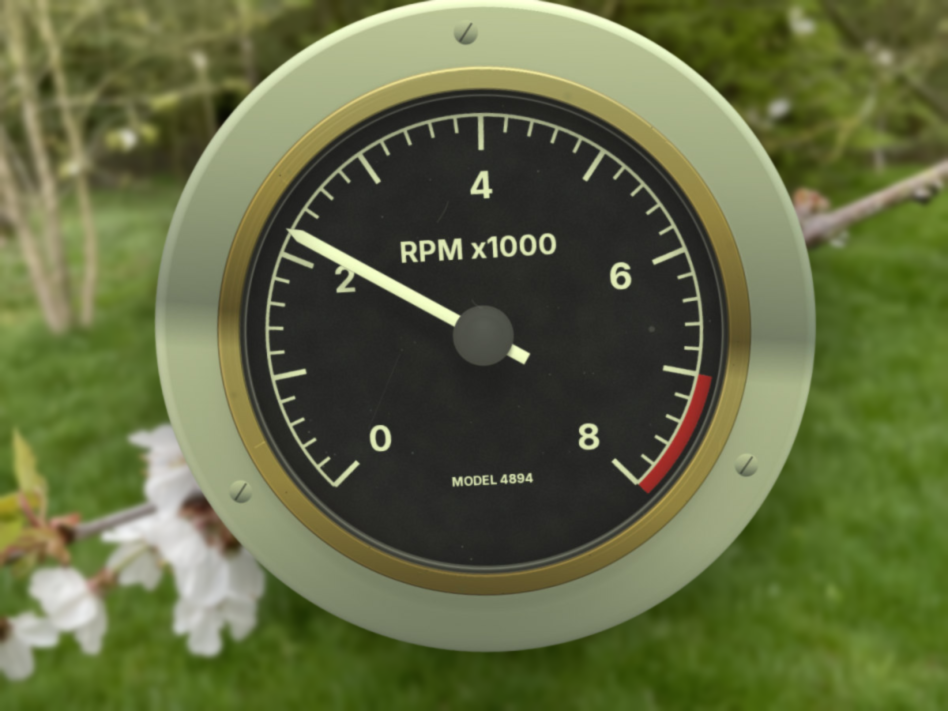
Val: 2200 rpm
